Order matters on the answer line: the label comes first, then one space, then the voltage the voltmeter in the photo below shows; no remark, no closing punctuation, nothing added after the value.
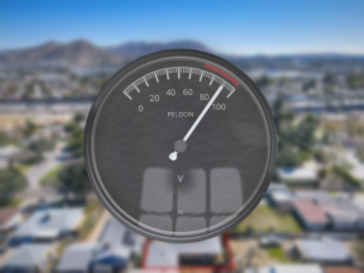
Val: 90 V
